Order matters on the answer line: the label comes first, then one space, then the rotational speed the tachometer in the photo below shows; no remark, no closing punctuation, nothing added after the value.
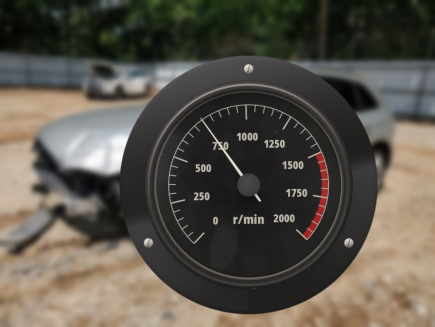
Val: 750 rpm
